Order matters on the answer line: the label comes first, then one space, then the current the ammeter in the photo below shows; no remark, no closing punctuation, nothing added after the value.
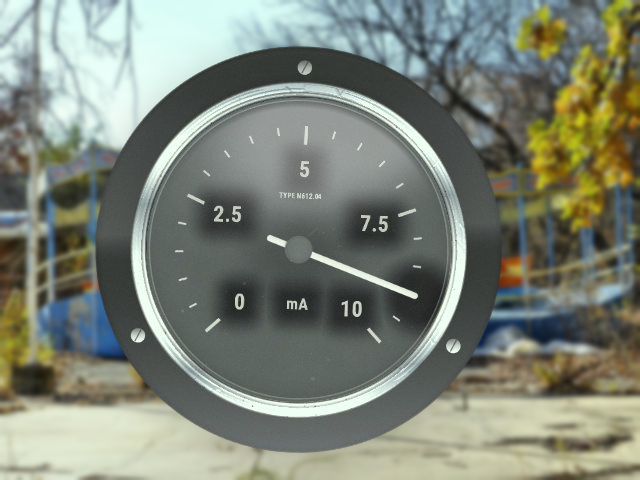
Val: 9 mA
